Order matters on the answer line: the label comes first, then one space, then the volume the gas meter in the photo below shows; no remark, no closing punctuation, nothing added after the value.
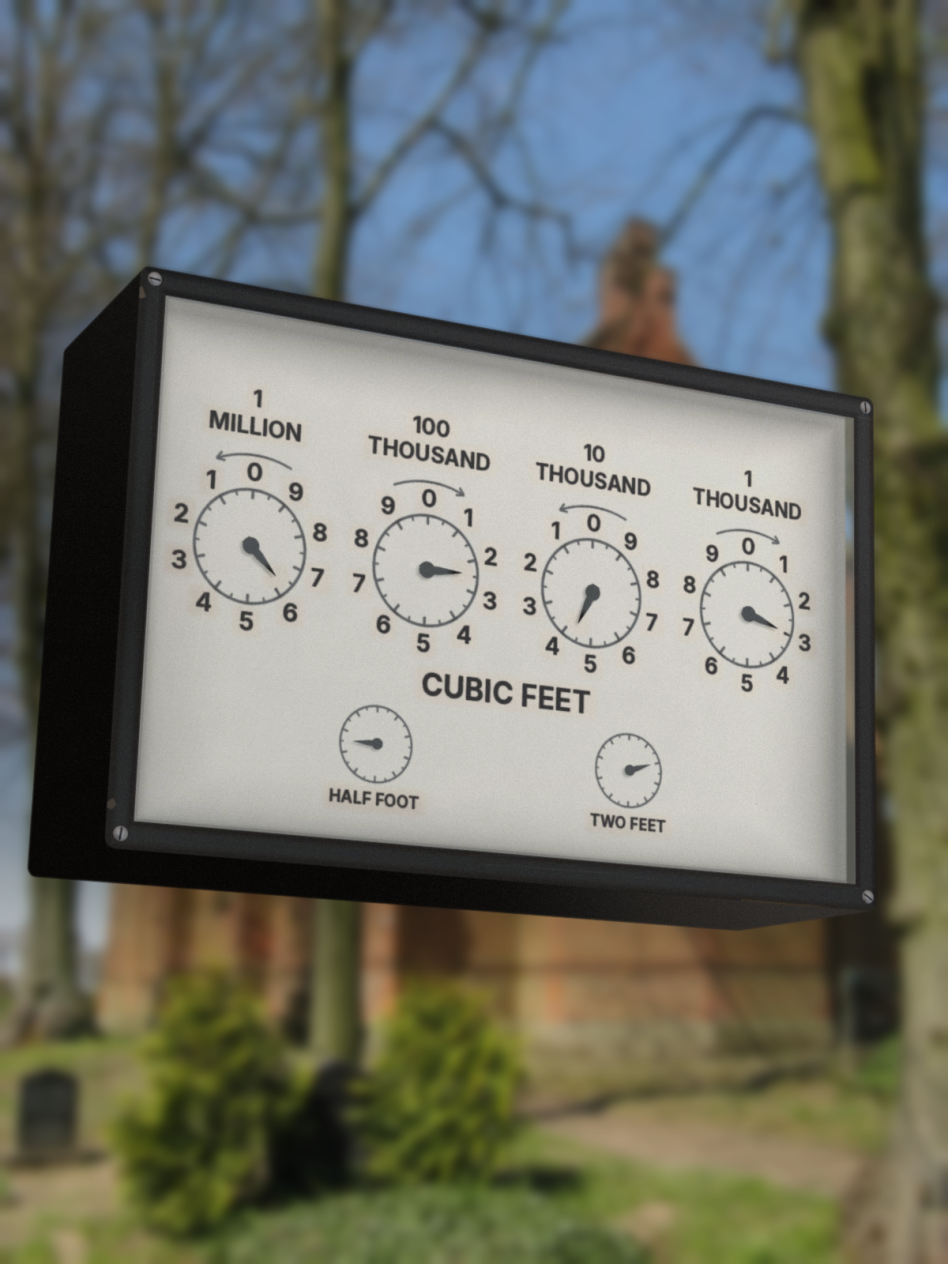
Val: 624300 ft³
